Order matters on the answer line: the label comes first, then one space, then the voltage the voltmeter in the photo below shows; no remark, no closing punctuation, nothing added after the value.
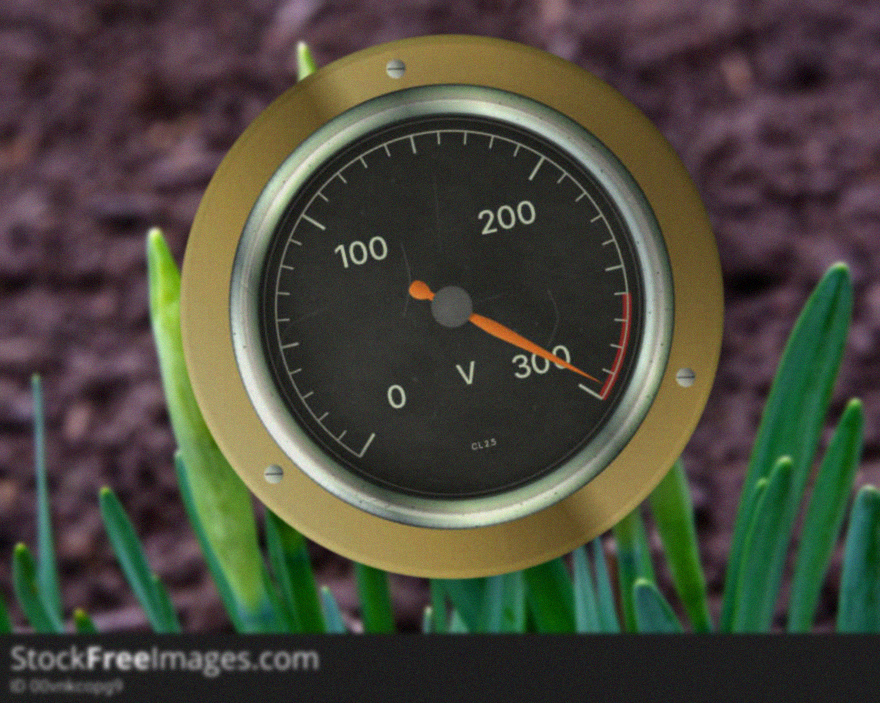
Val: 295 V
